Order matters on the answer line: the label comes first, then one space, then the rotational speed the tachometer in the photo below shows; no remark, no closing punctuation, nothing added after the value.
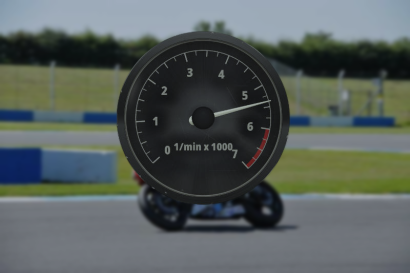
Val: 5375 rpm
